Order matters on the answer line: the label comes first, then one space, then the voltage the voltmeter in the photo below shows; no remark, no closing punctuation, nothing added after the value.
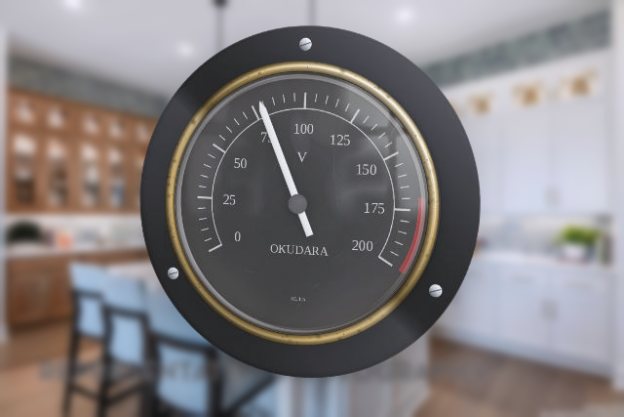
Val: 80 V
